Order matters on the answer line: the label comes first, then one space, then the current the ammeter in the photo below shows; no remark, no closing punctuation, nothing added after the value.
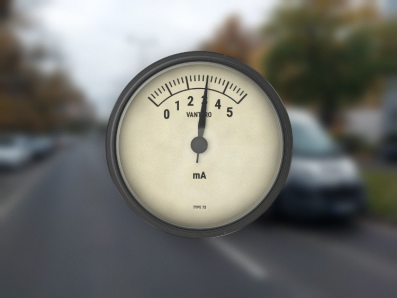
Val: 3 mA
